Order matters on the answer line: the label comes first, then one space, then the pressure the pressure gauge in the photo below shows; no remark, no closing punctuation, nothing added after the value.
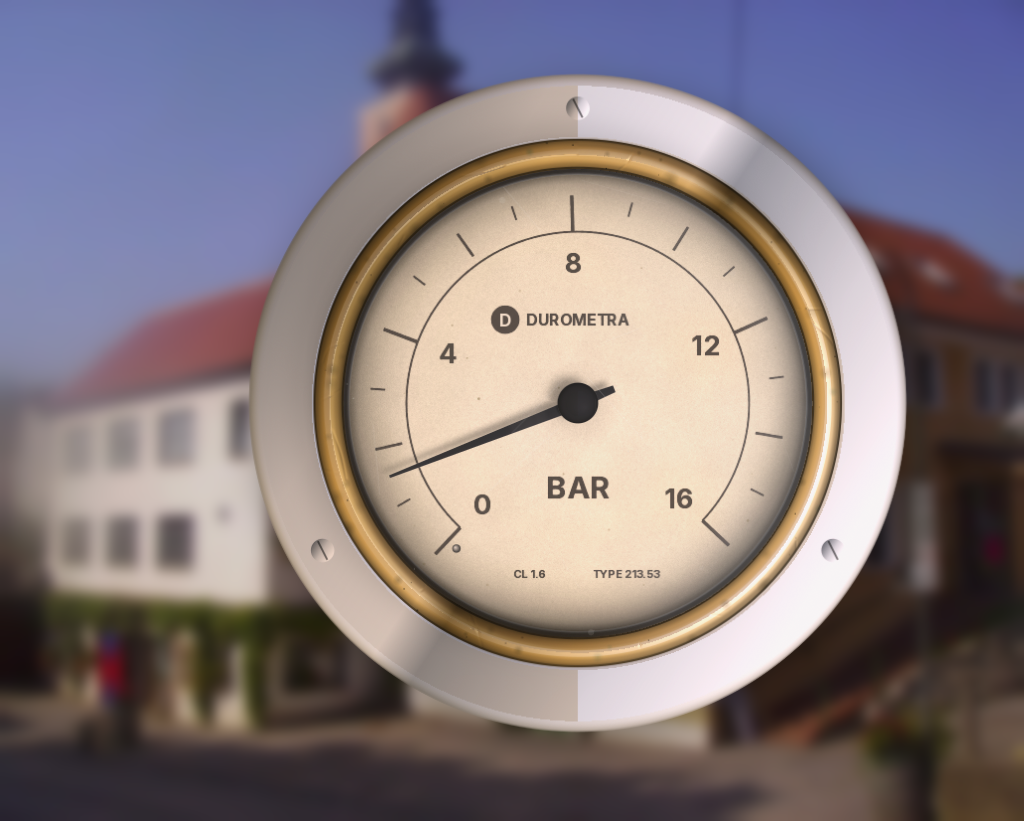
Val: 1.5 bar
